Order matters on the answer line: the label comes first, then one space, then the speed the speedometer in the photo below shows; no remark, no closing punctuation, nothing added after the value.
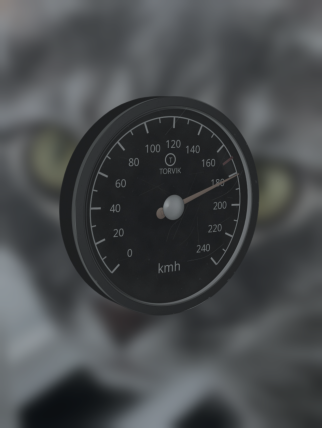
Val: 180 km/h
